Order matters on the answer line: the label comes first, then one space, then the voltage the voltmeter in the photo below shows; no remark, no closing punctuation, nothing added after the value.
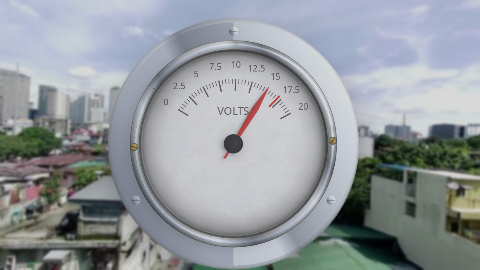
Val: 15 V
